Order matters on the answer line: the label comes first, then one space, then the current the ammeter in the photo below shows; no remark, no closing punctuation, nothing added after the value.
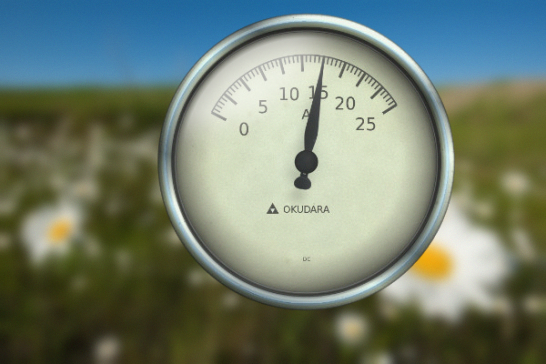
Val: 15 A
